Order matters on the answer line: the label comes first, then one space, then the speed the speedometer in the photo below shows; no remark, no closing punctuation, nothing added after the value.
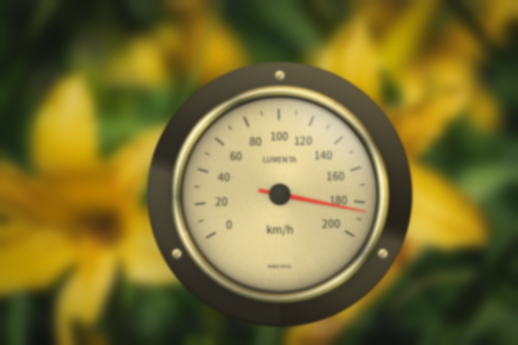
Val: 185 km/h
